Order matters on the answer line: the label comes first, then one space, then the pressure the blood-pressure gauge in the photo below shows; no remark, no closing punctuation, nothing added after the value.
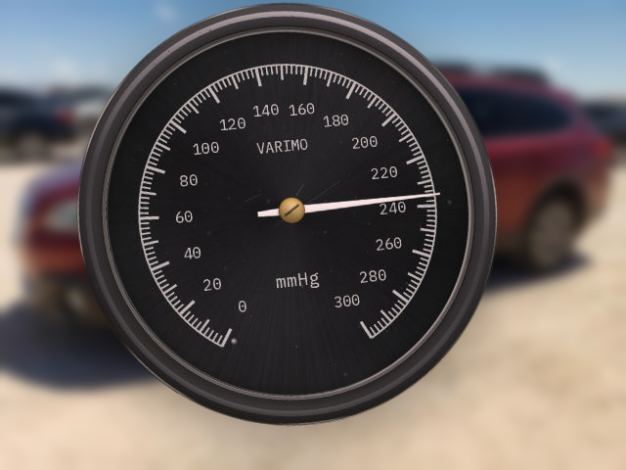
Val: 236 mmHg
